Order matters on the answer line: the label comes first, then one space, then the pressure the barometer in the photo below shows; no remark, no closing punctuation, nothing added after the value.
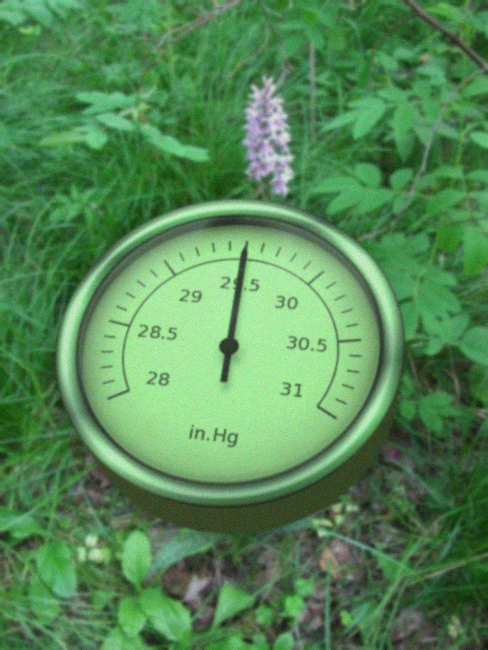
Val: 29.5 inHg
